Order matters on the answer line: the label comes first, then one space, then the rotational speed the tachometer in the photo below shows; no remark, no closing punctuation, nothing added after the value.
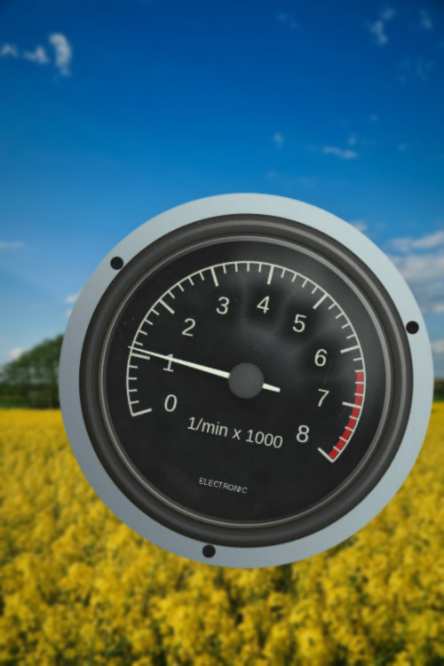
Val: 1100 rpm
